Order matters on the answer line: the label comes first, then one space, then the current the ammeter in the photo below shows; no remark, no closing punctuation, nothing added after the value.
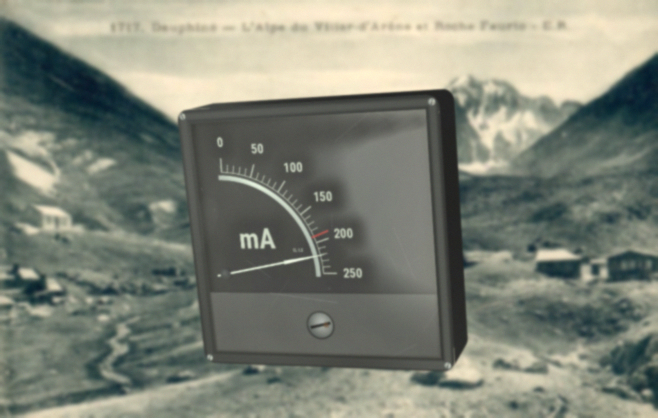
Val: 220 mA
